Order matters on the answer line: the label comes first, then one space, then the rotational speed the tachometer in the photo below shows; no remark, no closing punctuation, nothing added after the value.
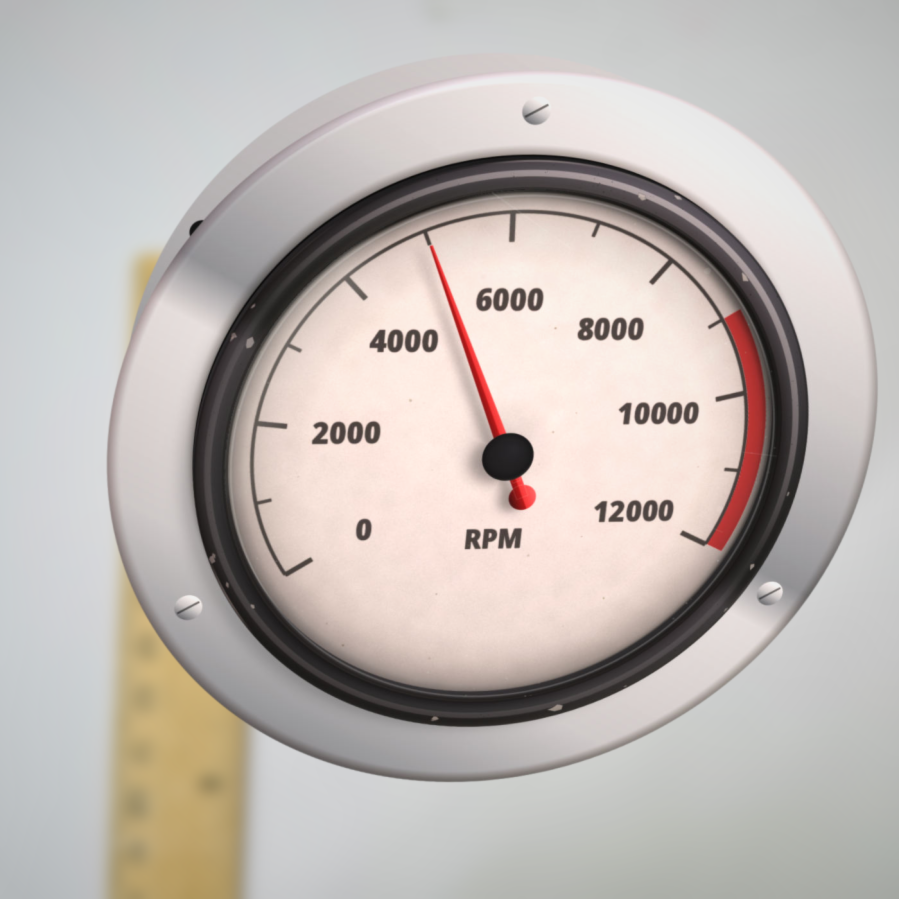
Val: 5000 rpm
